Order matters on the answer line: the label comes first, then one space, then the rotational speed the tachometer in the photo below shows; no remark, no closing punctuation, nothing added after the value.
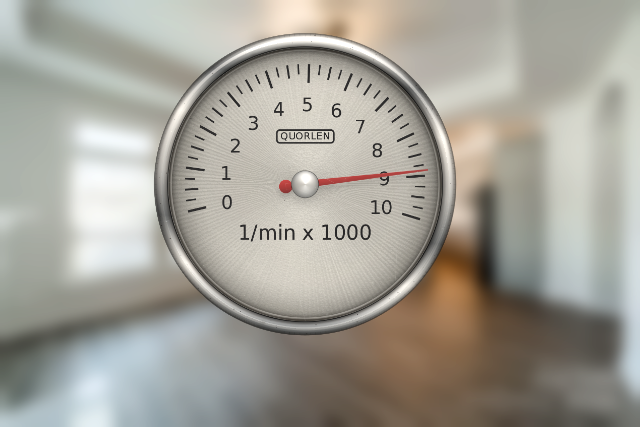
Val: 8875 rpm
